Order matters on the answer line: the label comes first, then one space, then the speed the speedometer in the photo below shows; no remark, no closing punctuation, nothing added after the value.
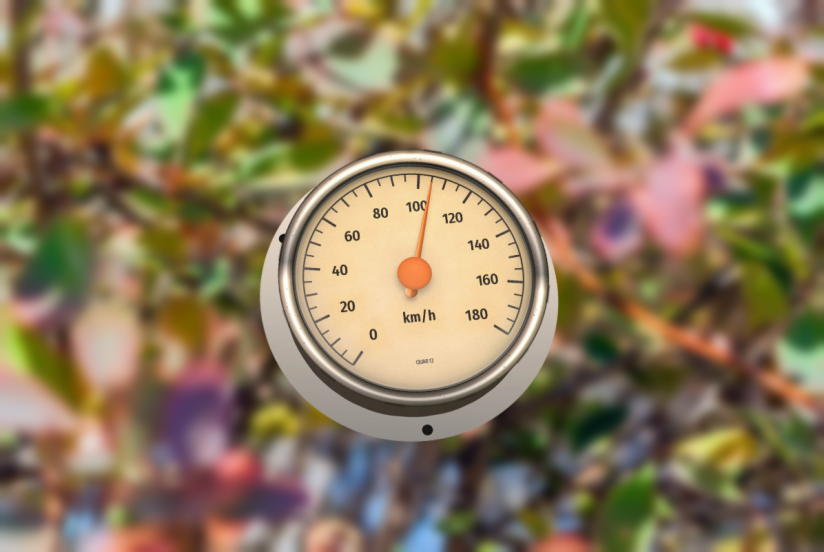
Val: 105 km/h
